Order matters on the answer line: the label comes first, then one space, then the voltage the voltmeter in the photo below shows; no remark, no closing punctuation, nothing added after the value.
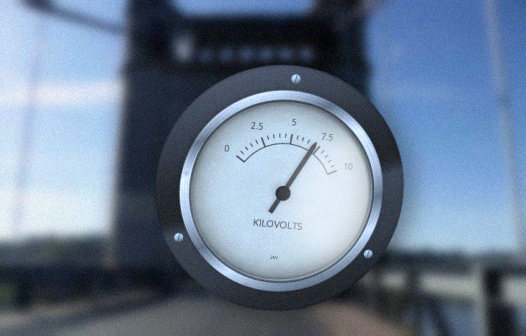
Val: 7 kV
